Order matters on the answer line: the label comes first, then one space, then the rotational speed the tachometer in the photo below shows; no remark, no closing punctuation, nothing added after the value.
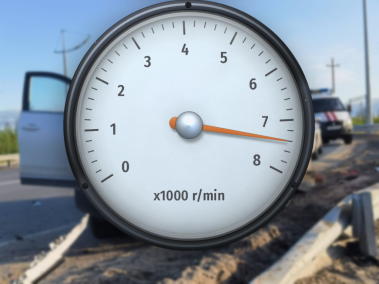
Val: 7400 rpm
